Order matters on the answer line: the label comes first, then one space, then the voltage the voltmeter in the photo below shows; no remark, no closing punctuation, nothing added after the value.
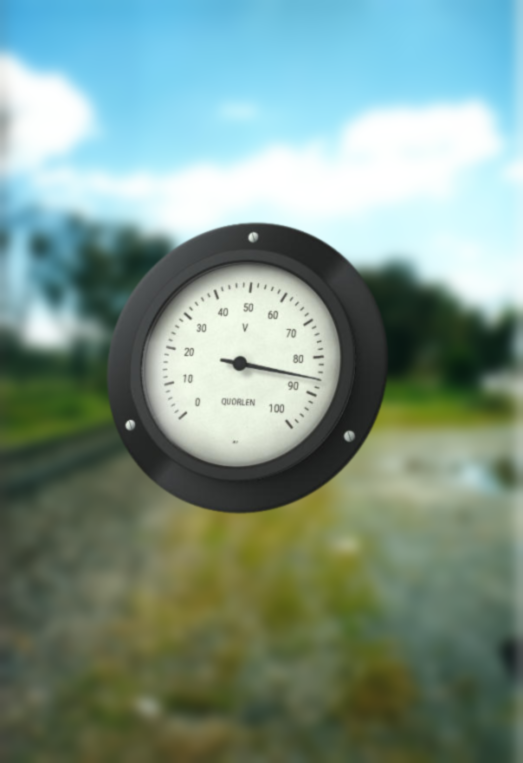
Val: 86 V
